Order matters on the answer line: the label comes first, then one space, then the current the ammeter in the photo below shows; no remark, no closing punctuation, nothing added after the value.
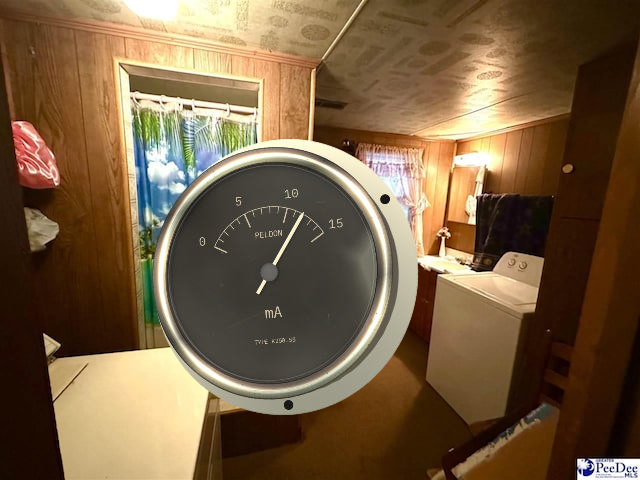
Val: 12 mA
